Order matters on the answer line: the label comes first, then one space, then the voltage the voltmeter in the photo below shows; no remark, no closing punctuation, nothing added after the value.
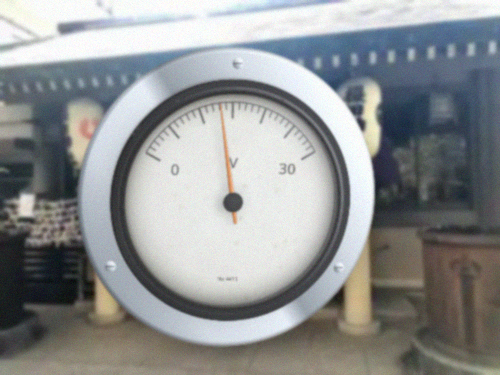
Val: 13 V
